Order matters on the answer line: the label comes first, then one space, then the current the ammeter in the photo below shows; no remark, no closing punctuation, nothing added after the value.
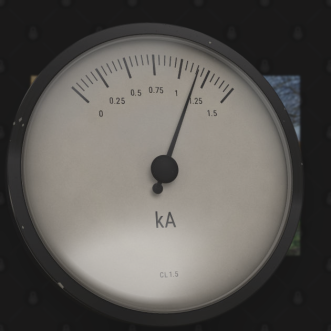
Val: 1.15 kA
